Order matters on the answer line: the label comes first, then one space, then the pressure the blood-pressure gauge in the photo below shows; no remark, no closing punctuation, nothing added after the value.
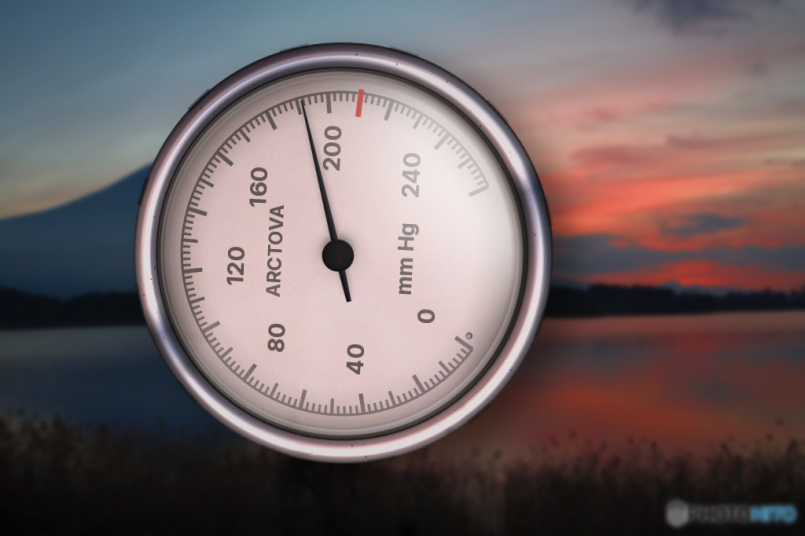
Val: 192 mmHg
